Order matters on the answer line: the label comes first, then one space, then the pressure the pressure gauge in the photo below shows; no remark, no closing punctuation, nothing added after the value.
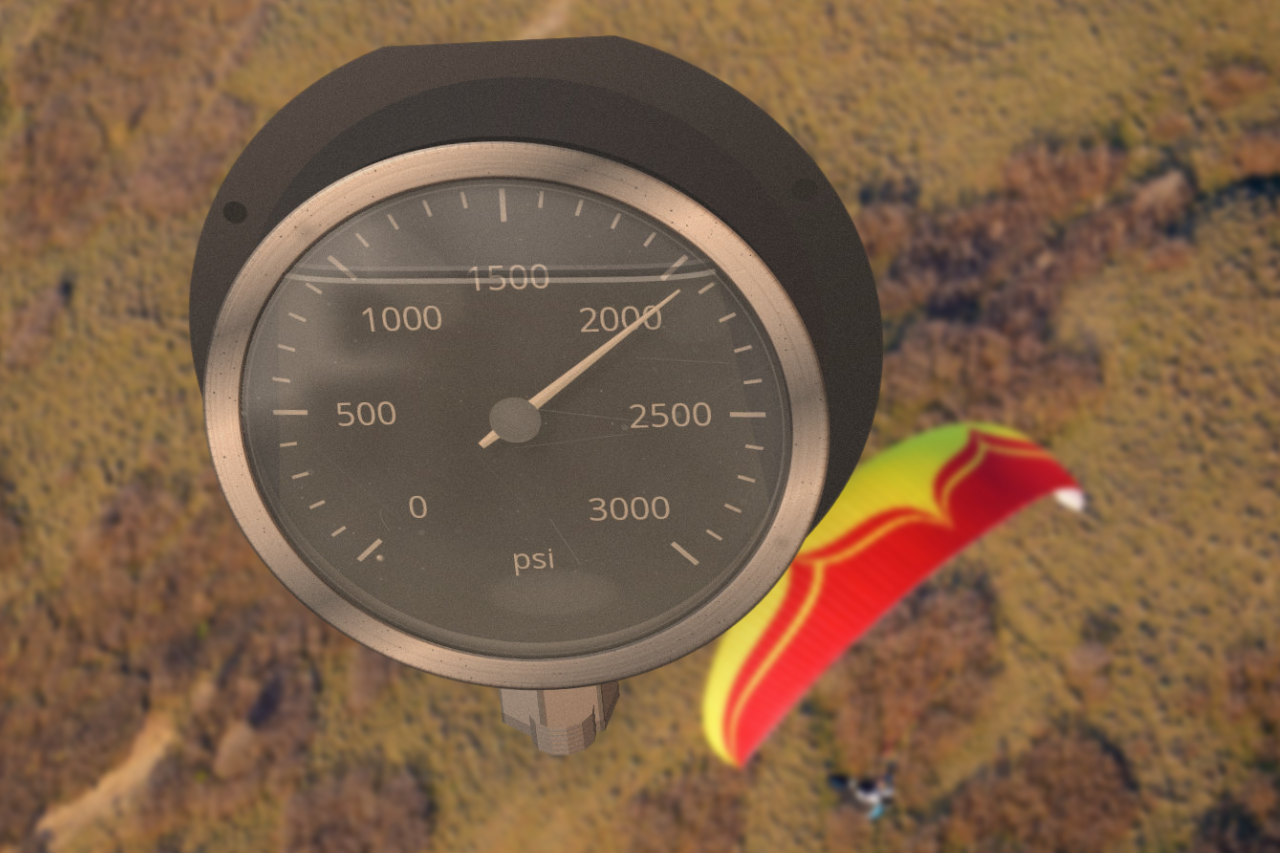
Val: 2050 psi
